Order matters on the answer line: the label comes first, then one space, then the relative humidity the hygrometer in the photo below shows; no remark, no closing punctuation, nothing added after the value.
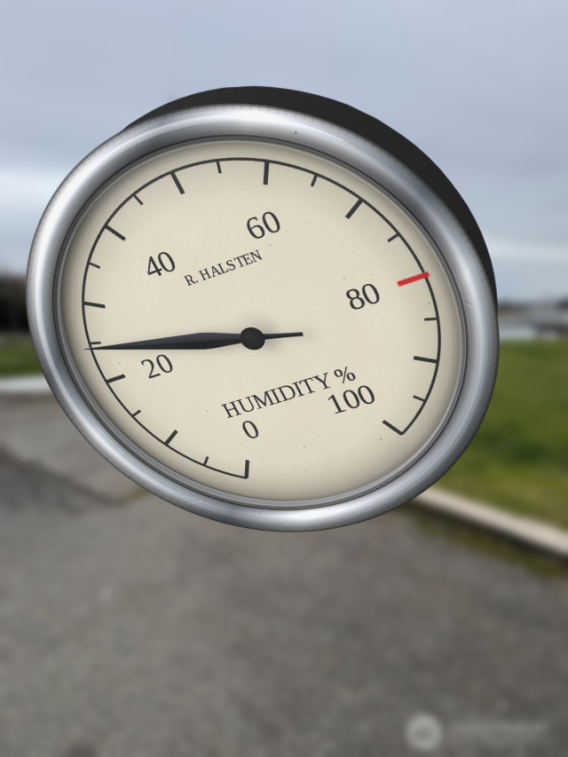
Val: 25 %
